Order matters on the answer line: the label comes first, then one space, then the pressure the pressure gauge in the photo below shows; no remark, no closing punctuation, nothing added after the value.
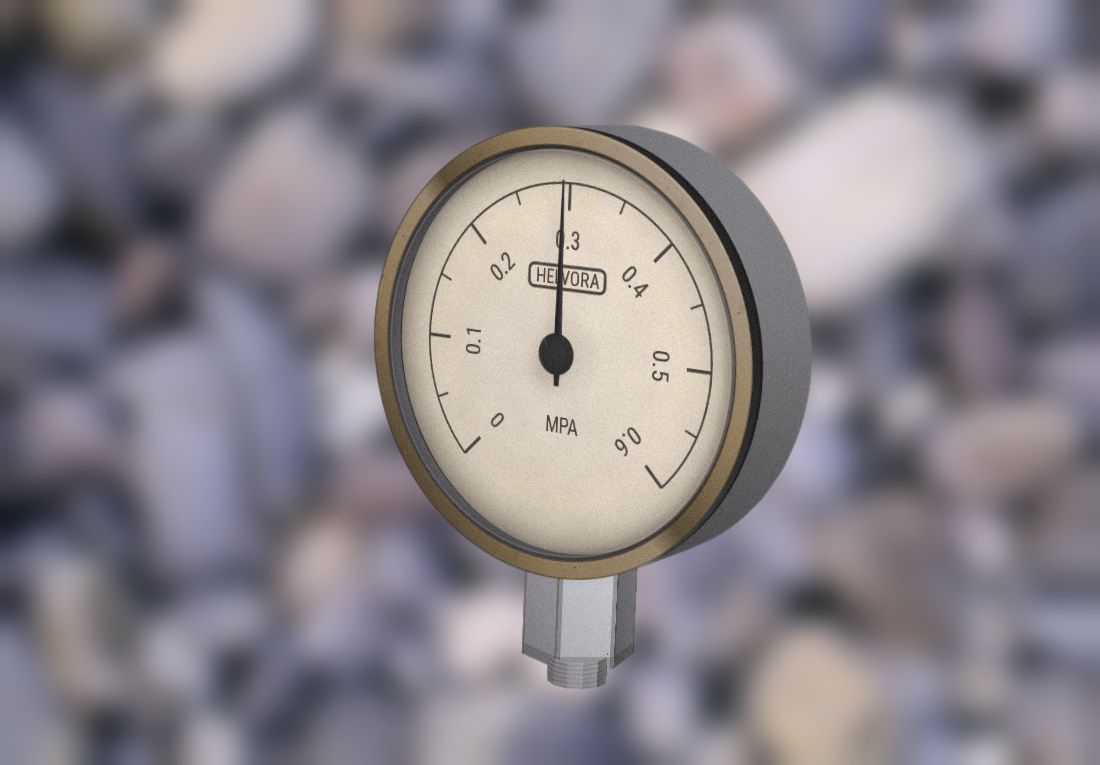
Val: 0.3 MPa
